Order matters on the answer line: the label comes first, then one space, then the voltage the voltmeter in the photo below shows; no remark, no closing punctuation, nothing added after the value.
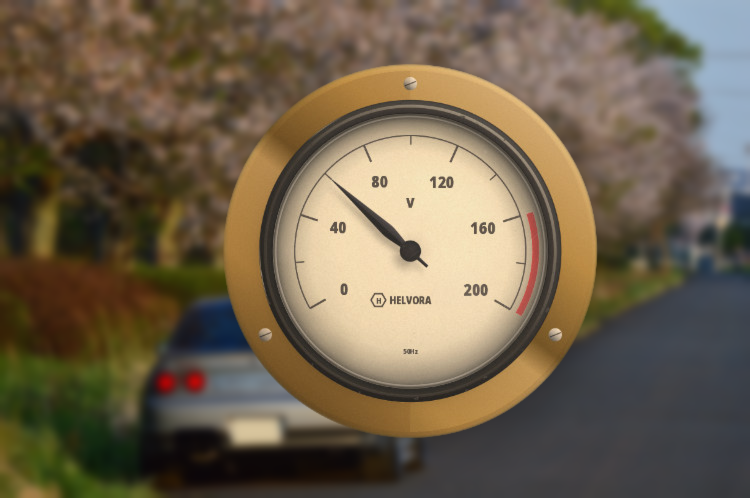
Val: 60 V
